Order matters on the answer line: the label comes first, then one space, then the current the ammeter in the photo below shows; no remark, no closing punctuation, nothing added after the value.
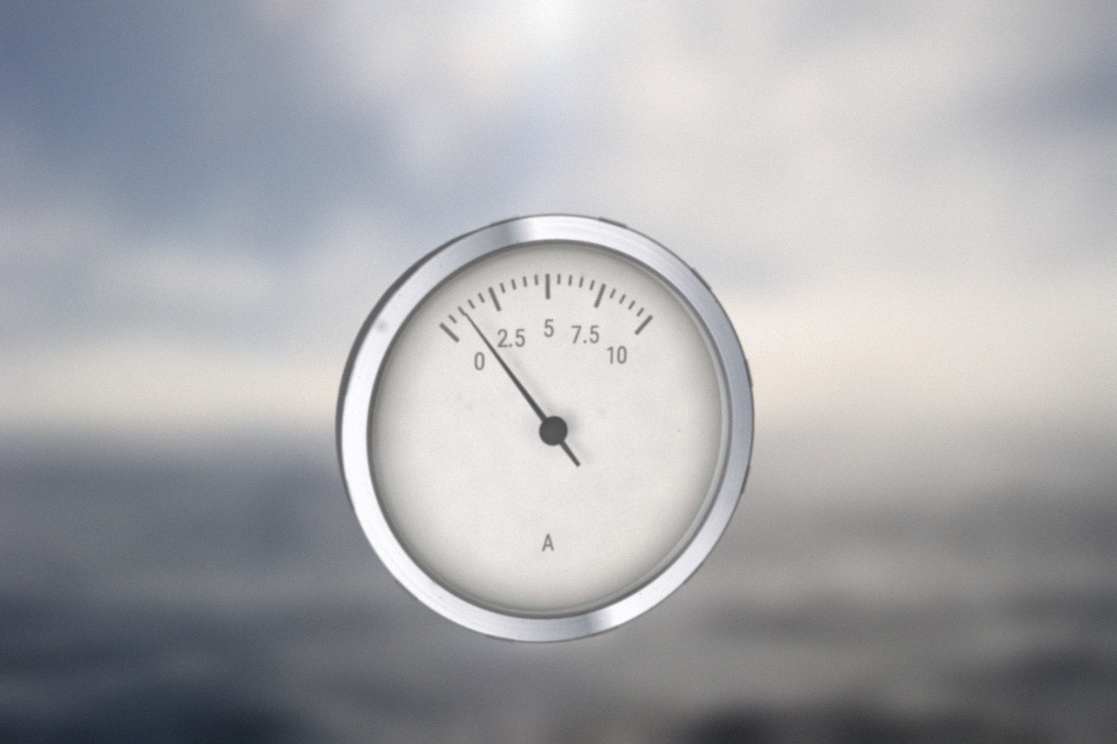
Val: 1 A
